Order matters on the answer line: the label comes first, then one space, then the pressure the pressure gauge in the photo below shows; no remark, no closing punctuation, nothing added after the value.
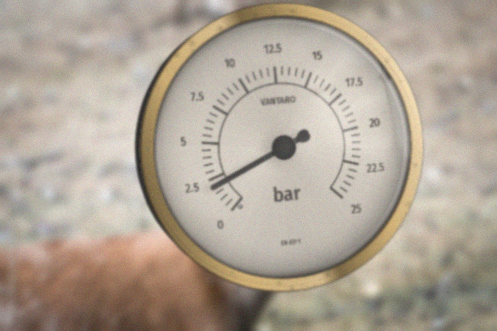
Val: 2 bar
